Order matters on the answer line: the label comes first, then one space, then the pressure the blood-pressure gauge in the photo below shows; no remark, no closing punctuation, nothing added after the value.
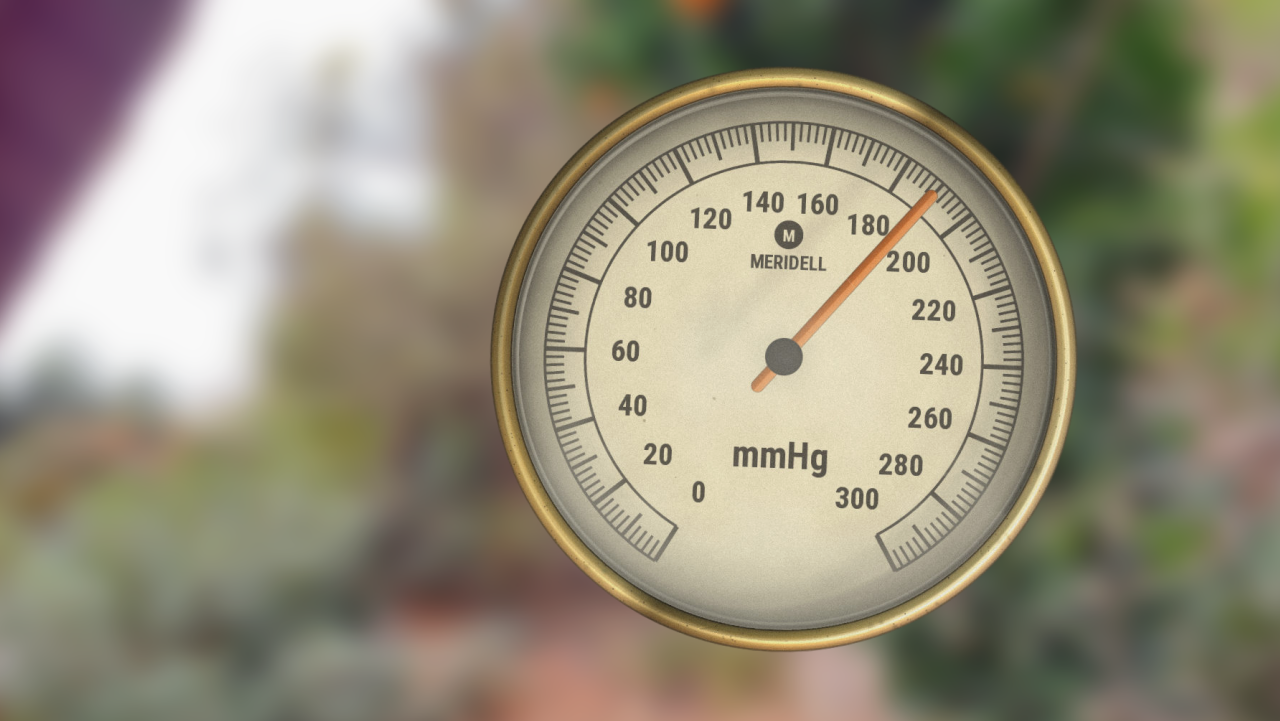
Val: 190 mmHg
